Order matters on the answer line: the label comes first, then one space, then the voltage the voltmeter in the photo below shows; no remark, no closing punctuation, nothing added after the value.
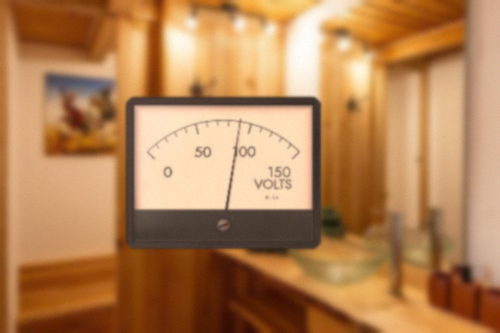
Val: 90 V
